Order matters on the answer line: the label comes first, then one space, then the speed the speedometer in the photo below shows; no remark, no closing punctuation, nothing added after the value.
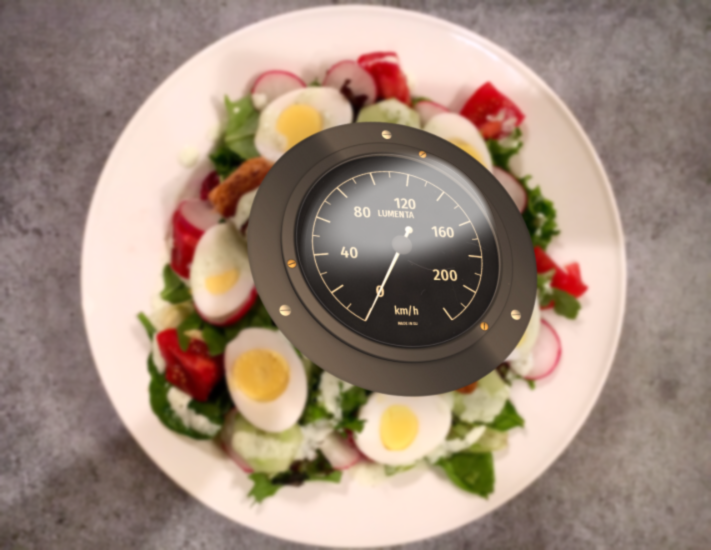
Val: 0 km/h
